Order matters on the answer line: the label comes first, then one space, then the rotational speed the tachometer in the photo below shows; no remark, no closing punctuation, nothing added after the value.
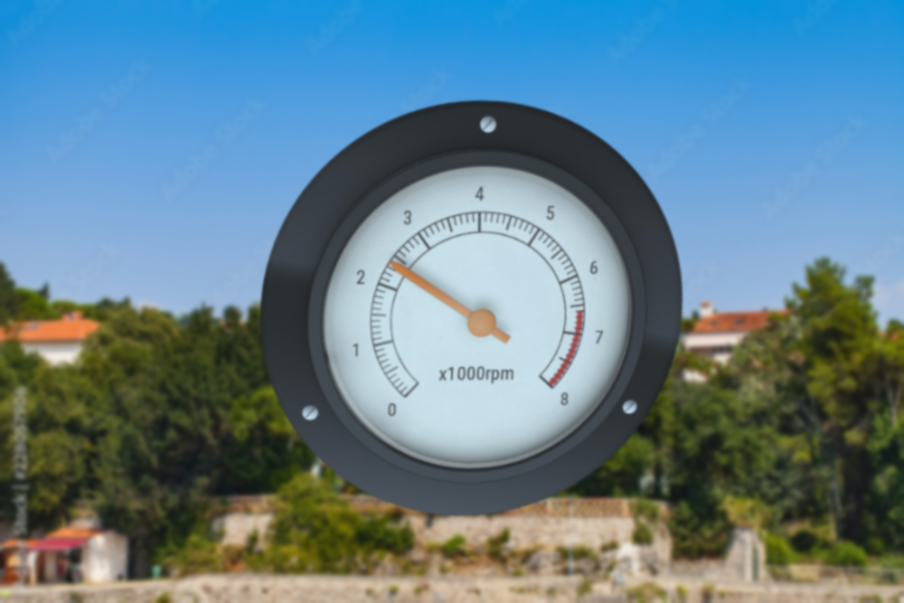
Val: 2400 rpm
